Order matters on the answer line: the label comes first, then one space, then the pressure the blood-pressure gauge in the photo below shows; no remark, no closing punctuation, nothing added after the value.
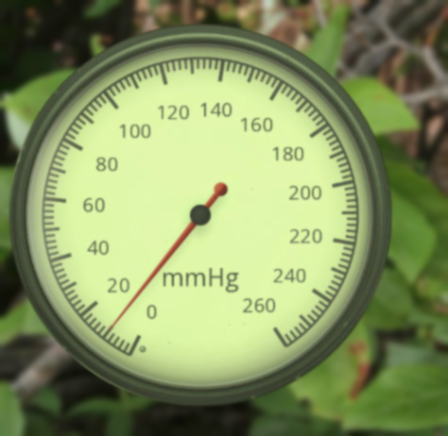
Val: 10 mmHg
